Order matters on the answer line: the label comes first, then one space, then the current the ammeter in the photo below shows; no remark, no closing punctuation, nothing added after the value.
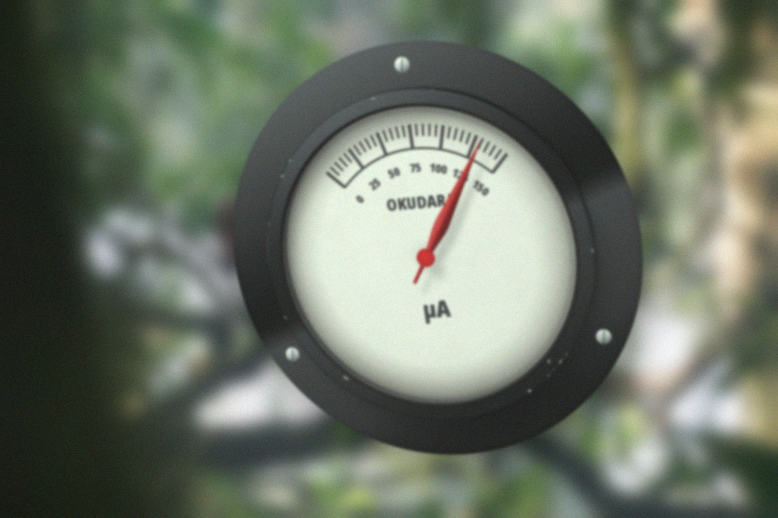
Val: 130 µA
